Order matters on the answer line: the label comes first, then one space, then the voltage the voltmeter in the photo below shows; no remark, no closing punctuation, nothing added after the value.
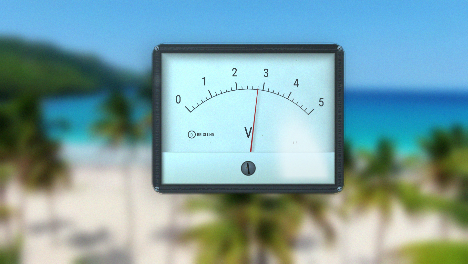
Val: 2.8 V
